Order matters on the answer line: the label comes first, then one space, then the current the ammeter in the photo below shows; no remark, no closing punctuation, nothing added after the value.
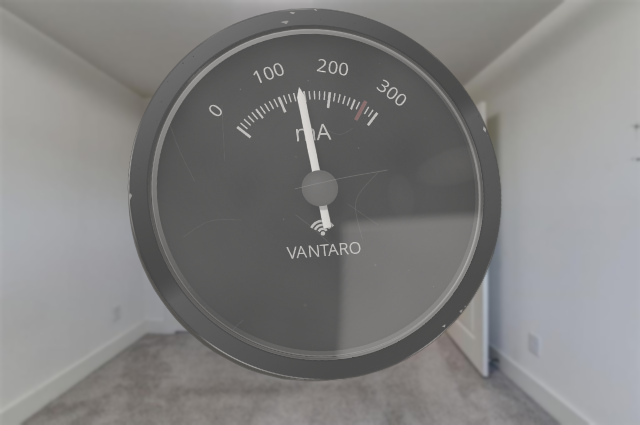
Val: 140 mA
